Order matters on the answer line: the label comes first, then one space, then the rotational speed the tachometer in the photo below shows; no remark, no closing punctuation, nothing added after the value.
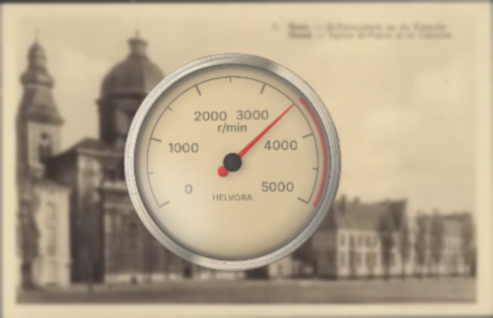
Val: 3500 rpm
